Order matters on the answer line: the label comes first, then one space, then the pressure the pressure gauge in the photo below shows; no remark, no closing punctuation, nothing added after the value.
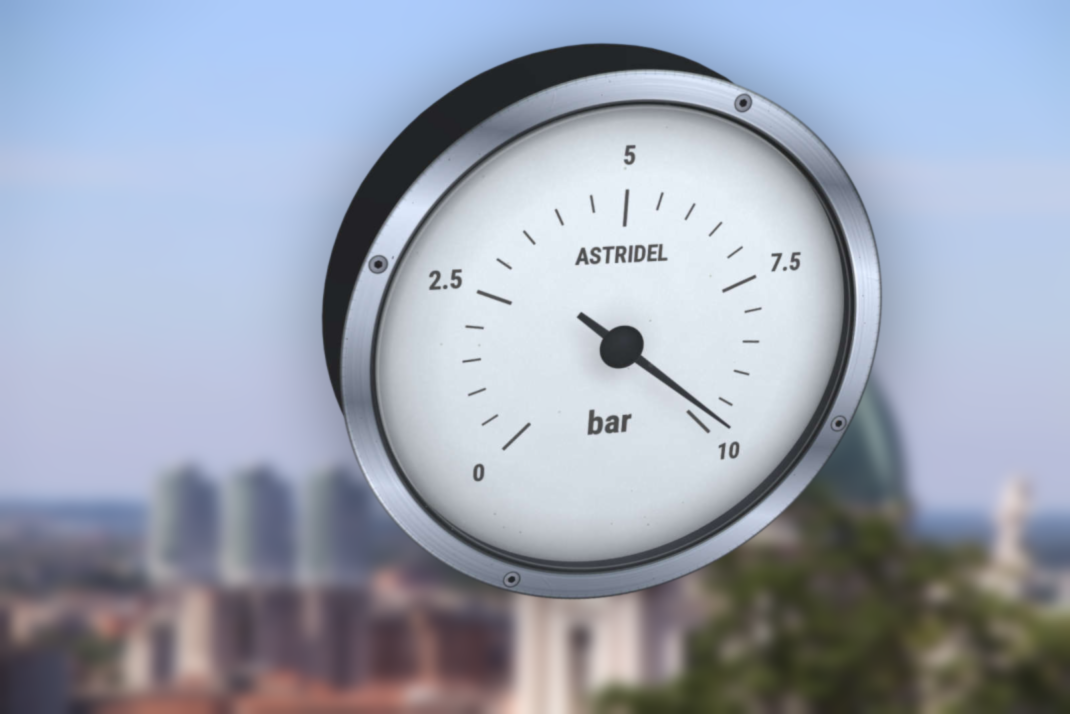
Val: 9.75 bar
